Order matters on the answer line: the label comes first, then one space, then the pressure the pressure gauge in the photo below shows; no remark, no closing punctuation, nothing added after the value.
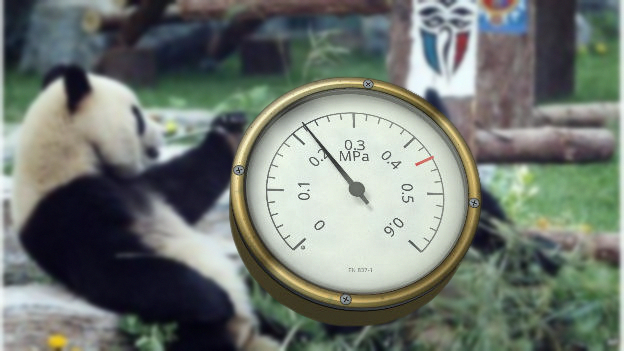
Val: 0.22 MPa
